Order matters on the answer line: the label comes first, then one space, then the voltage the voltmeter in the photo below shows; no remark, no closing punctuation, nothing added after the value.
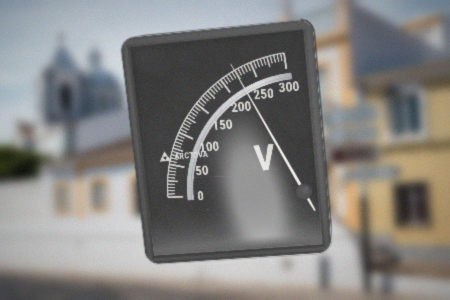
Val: 225 V
